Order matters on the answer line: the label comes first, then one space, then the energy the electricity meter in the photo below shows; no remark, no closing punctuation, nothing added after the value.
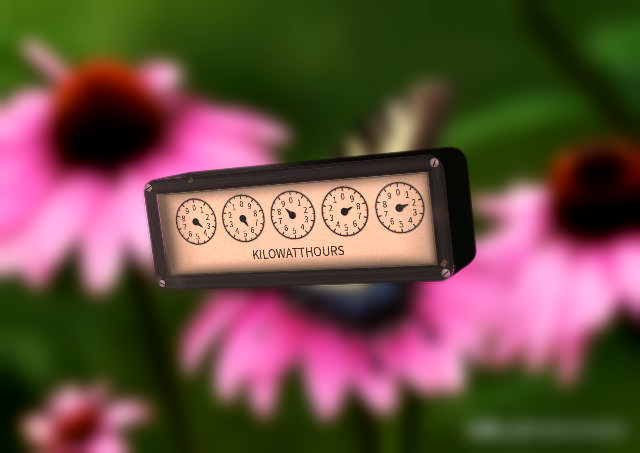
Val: 35882 kWh
